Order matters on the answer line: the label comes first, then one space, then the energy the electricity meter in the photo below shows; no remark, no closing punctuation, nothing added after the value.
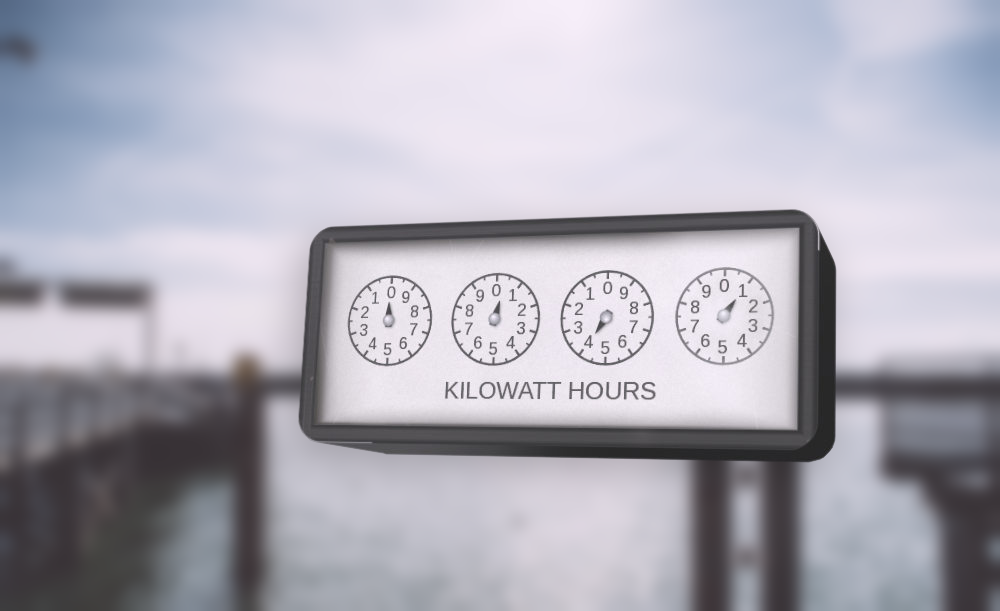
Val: 41 kWh
